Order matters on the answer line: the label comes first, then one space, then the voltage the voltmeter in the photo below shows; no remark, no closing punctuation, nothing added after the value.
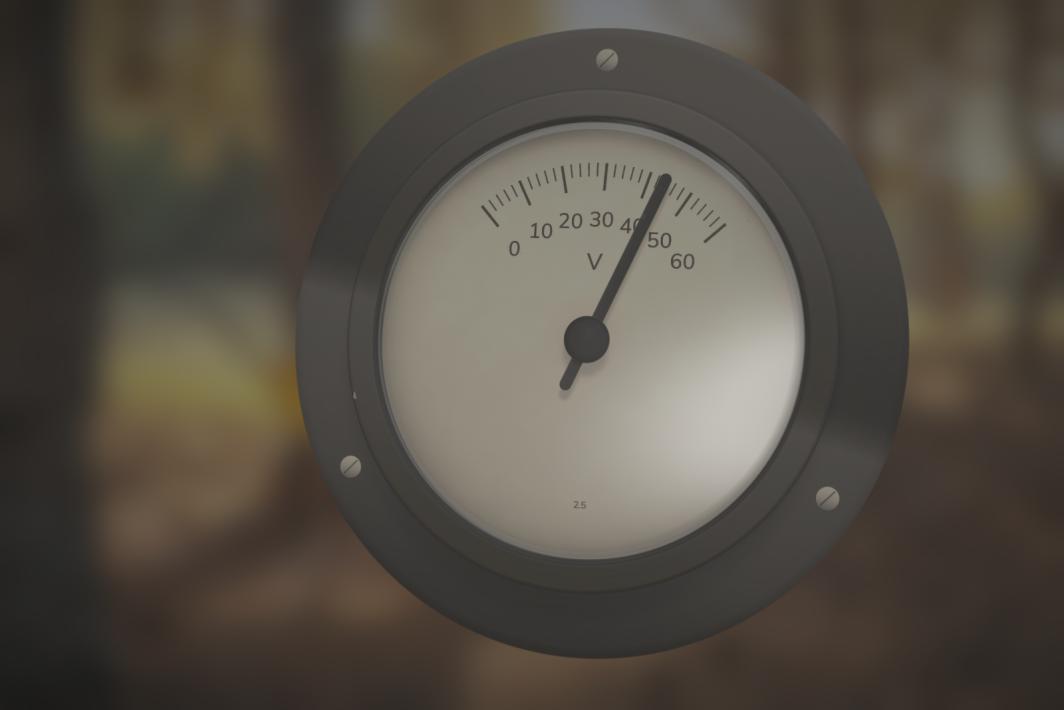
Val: 44 V
